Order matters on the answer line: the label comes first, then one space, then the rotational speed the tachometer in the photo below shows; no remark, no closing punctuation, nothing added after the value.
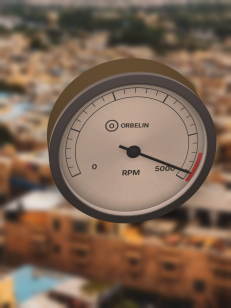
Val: 4800 rpm
